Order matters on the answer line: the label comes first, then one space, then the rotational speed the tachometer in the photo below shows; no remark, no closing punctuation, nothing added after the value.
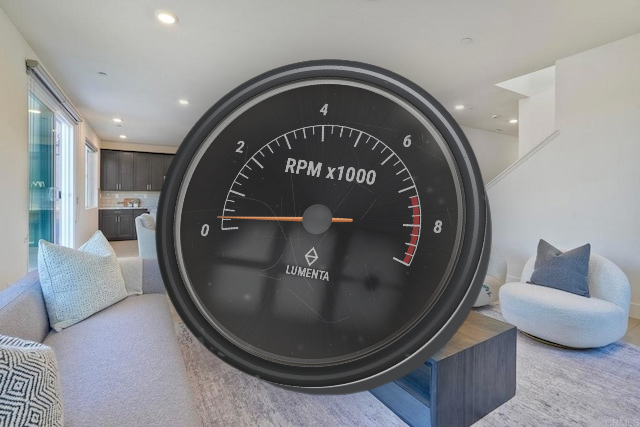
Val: 250 rpm
